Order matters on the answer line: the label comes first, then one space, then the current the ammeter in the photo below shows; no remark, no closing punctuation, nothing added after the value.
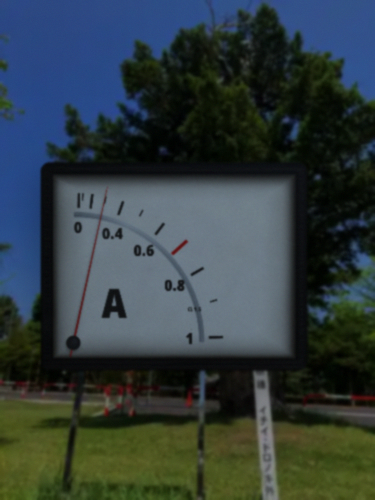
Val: 0.3 A
